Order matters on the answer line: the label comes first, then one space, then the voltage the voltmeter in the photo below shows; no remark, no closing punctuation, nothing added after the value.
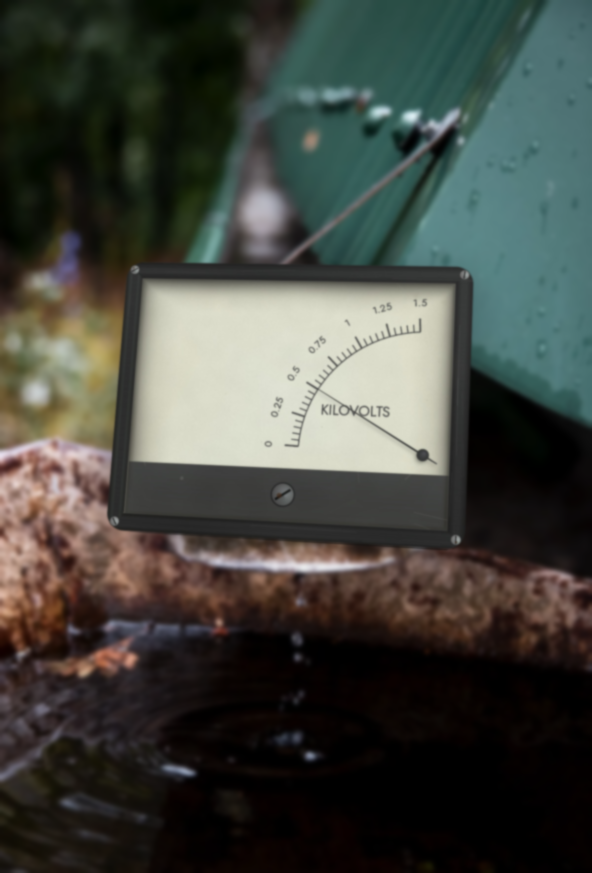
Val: 0.5 kV
